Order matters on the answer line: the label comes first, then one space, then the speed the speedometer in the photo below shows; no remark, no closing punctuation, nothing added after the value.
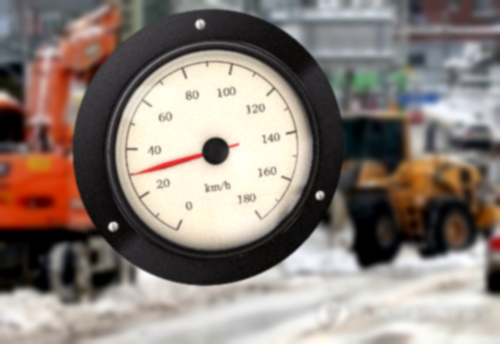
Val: 30 km/h
